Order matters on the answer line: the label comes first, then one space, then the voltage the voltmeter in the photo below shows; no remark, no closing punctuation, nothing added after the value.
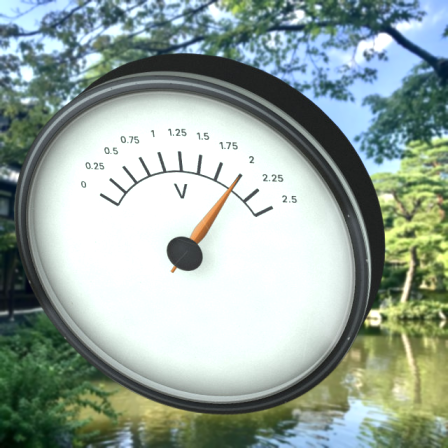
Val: 2 V
